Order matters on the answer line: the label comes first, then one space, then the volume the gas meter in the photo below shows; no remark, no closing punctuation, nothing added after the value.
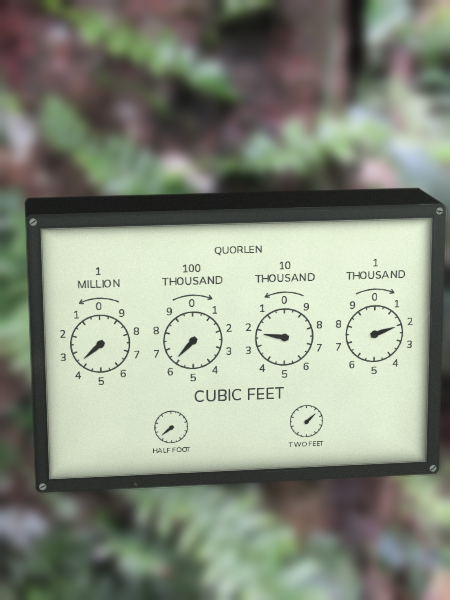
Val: 362200 ft³
